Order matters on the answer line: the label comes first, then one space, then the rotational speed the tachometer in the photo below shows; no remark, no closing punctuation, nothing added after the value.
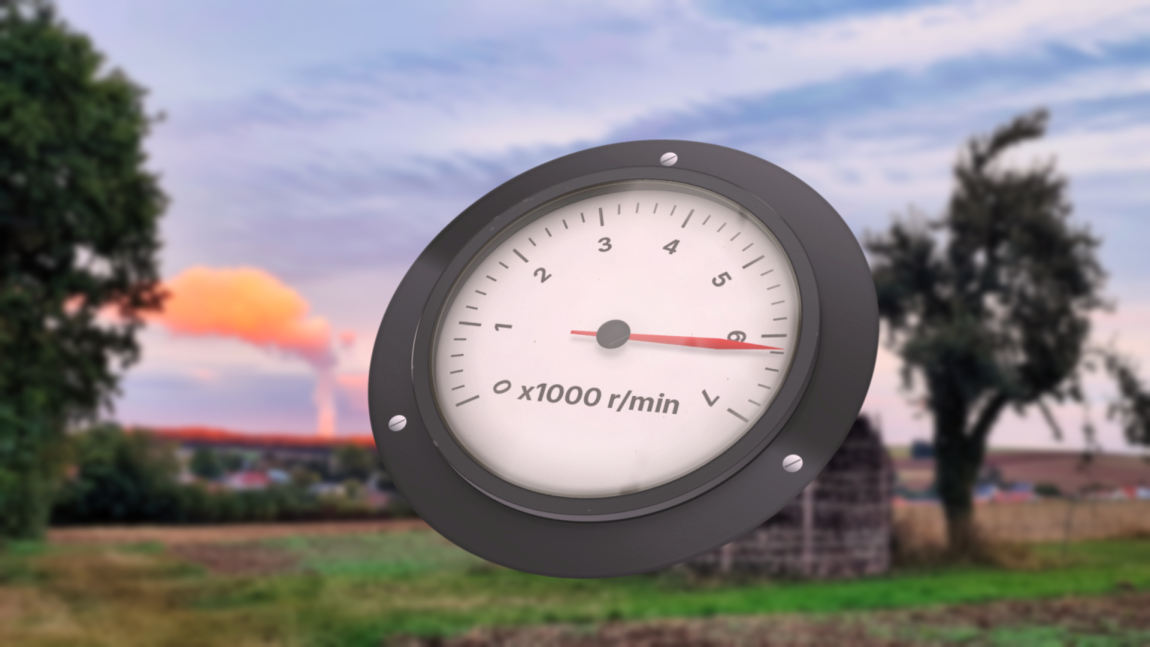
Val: 6200 rpm
